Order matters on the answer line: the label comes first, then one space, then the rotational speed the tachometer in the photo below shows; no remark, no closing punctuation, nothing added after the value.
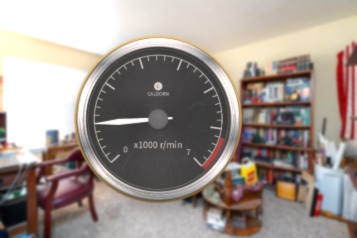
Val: 1000 rpm
